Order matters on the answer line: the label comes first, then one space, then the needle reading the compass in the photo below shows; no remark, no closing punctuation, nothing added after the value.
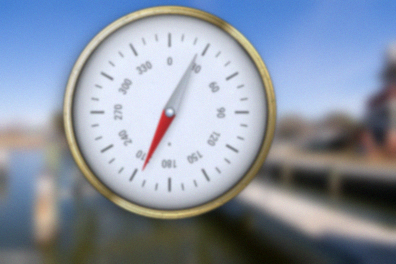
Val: 205 °
